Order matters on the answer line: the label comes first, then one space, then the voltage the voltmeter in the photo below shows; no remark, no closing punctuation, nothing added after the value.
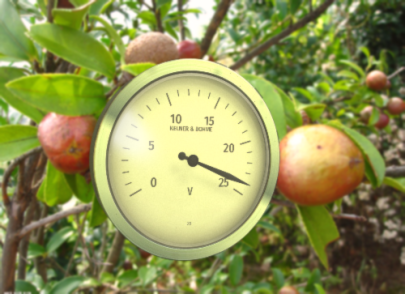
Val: 24 V
